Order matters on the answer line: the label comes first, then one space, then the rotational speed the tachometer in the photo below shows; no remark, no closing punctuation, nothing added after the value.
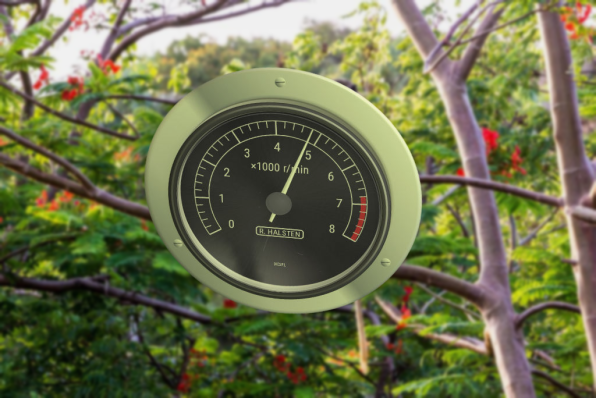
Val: 4800 rpm
